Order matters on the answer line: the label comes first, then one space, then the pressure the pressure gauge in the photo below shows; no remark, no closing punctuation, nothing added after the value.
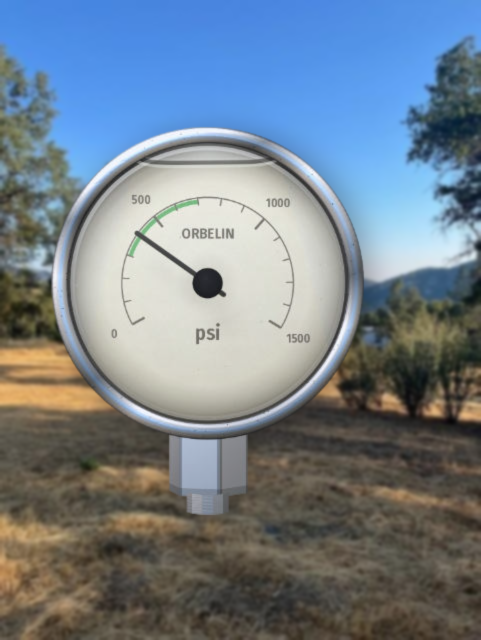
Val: 400 psi
